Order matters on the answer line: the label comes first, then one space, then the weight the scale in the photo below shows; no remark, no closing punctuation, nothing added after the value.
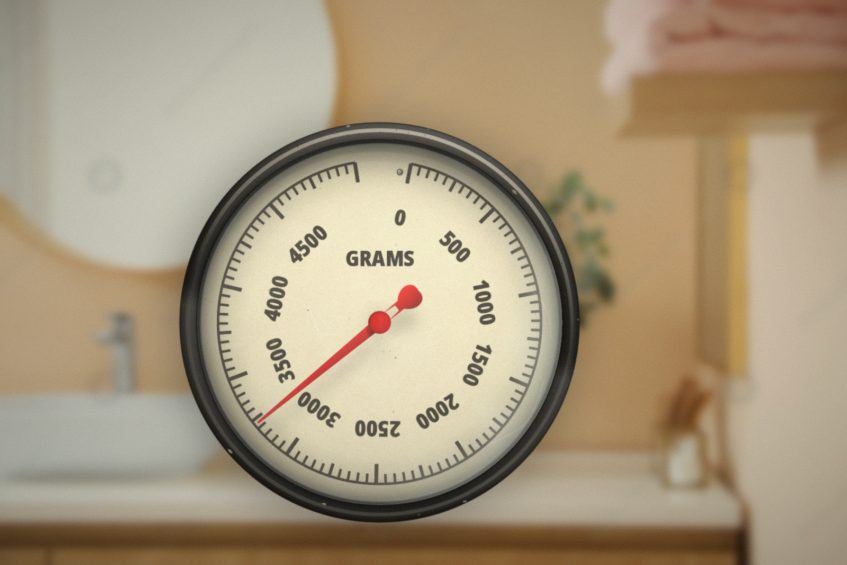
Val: 3225 g
